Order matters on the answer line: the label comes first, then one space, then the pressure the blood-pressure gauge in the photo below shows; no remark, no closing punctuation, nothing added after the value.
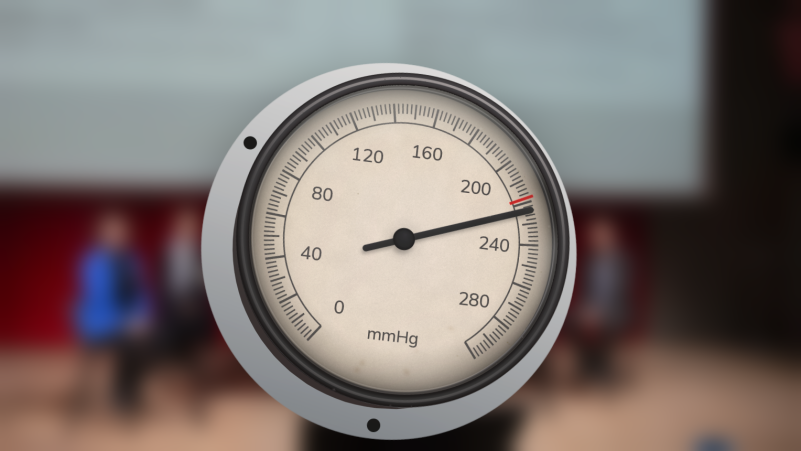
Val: 224 mmHg
